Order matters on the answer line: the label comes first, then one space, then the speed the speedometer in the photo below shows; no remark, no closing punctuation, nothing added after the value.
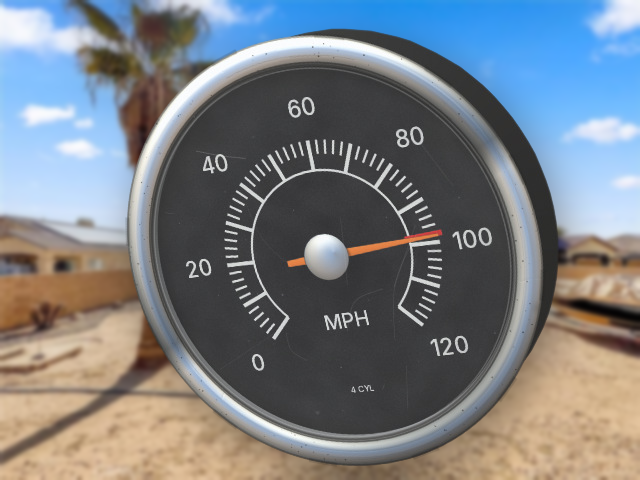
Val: 98 mph
